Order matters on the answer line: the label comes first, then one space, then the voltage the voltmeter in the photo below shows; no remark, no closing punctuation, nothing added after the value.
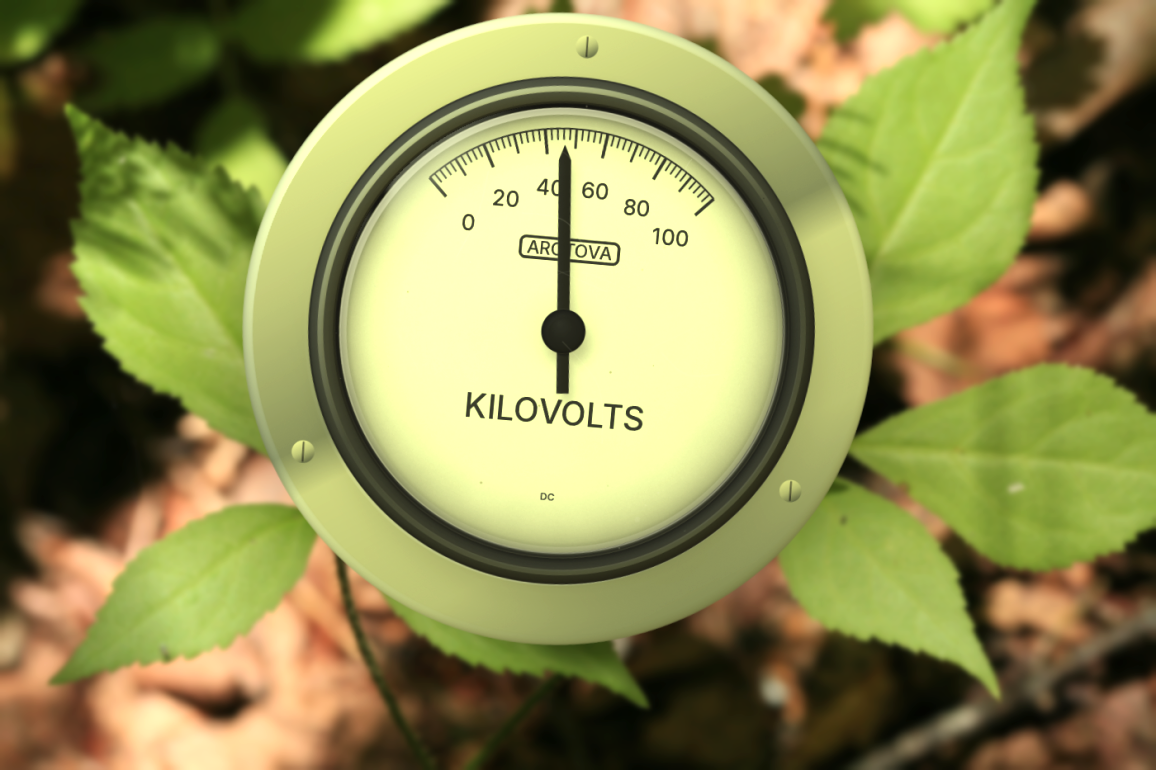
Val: 46 kV
